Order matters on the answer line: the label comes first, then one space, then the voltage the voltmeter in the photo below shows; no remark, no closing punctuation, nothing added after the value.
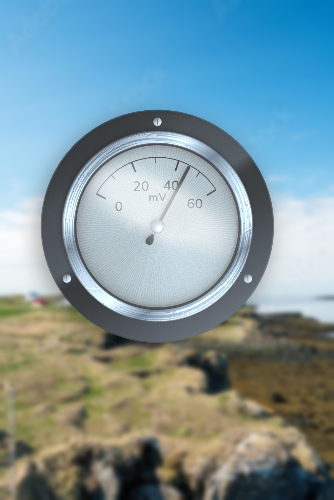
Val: 45 mV
